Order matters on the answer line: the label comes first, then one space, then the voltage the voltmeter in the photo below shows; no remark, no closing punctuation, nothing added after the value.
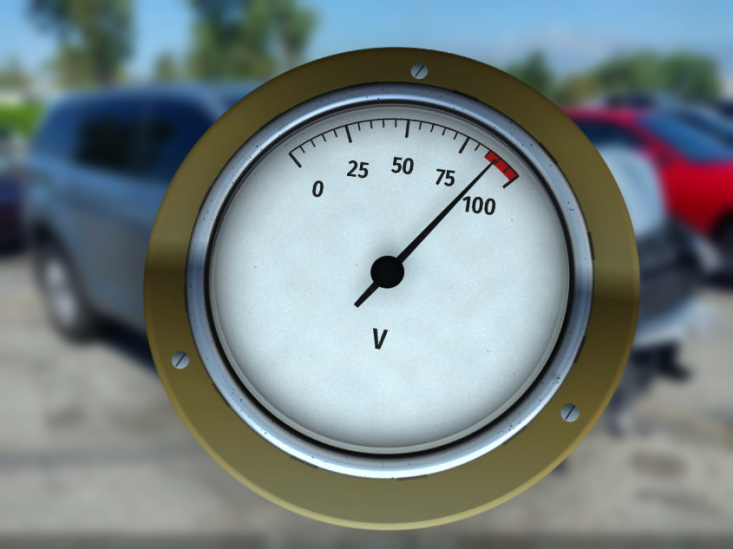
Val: 90 V
